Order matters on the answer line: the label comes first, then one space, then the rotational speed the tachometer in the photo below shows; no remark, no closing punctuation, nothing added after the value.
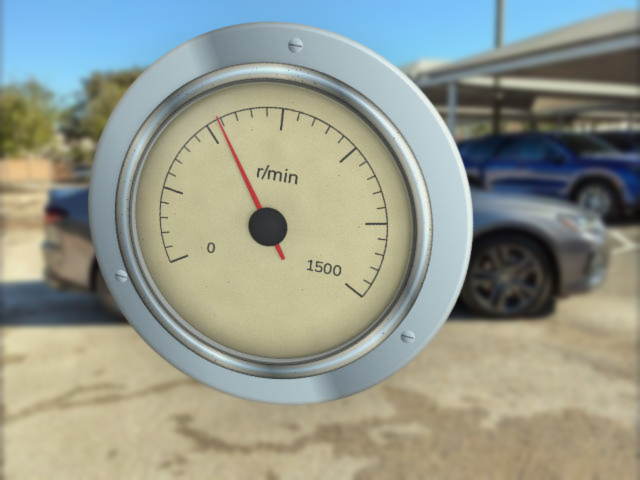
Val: 550 rpm
